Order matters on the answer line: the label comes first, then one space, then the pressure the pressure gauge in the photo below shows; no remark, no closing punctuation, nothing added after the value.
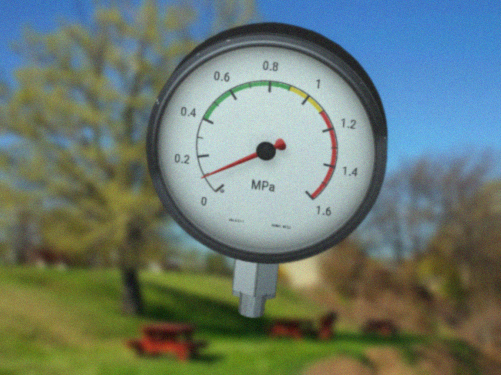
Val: 0.1 MPa
